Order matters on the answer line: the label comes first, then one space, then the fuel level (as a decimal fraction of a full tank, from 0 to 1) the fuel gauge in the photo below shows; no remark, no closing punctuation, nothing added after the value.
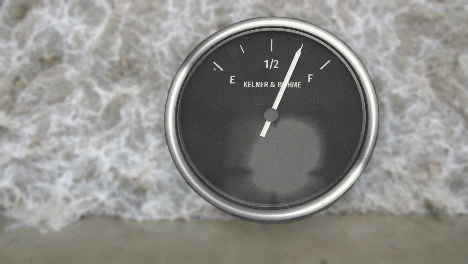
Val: 0.75
